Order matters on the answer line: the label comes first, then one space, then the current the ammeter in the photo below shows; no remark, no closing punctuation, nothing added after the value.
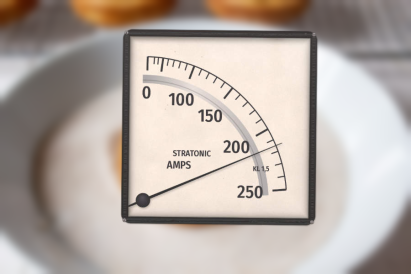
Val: 215 A
